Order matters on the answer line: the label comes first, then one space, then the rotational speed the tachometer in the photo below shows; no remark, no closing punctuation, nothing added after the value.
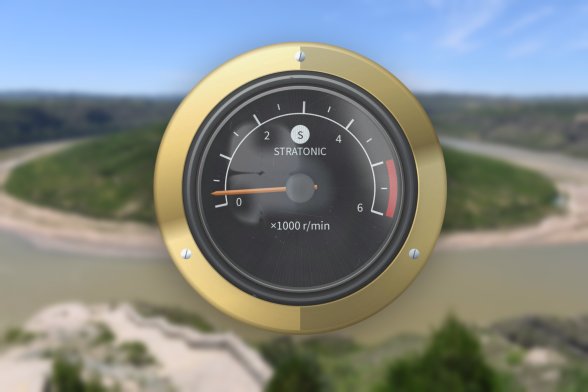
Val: 250 rpm
